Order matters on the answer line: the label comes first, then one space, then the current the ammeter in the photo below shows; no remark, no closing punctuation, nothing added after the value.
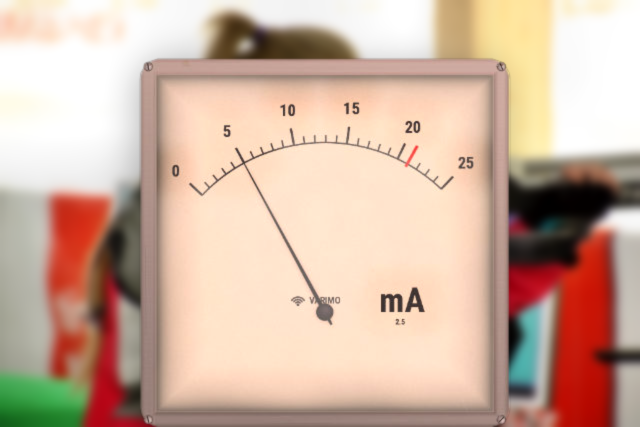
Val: 5 mA
